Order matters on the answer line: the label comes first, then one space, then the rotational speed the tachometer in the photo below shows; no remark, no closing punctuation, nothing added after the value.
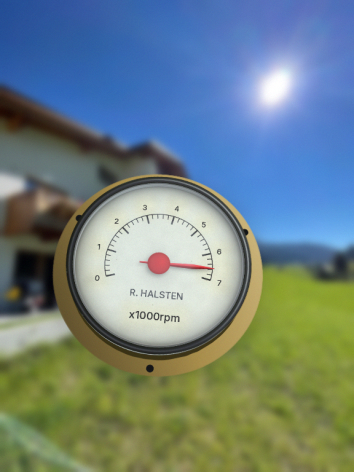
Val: 6600 rpm
